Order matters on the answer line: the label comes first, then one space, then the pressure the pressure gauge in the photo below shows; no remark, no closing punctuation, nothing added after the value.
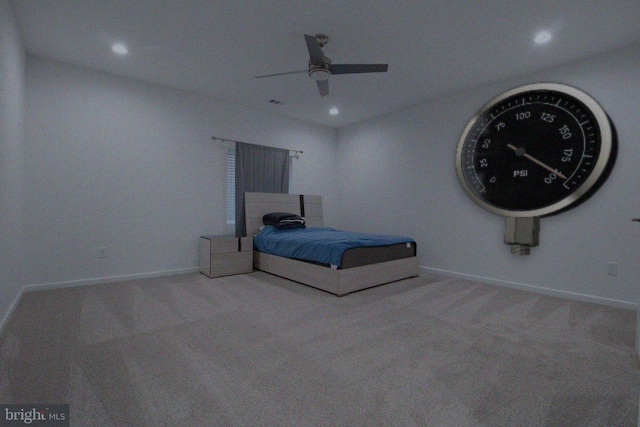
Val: 195 psi
